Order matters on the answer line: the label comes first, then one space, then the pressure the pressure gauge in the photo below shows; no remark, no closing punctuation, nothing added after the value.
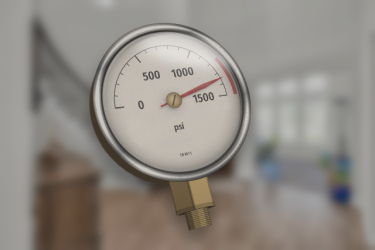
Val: 1350 psi
